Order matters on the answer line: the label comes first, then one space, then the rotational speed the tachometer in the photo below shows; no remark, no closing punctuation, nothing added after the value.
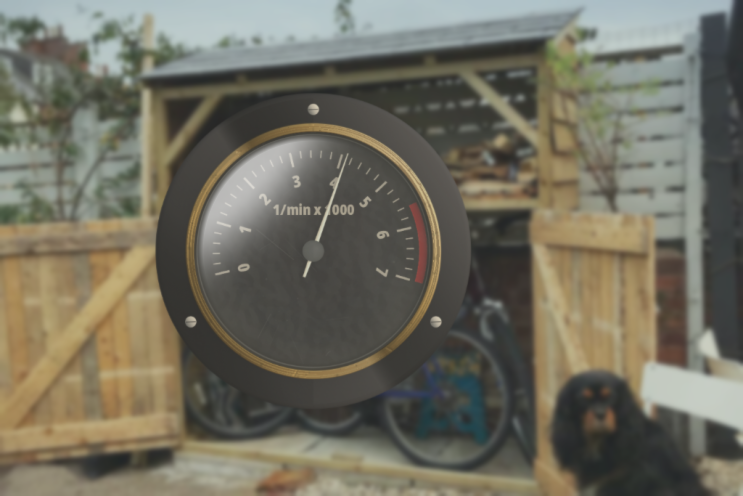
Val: 4100 rpm
